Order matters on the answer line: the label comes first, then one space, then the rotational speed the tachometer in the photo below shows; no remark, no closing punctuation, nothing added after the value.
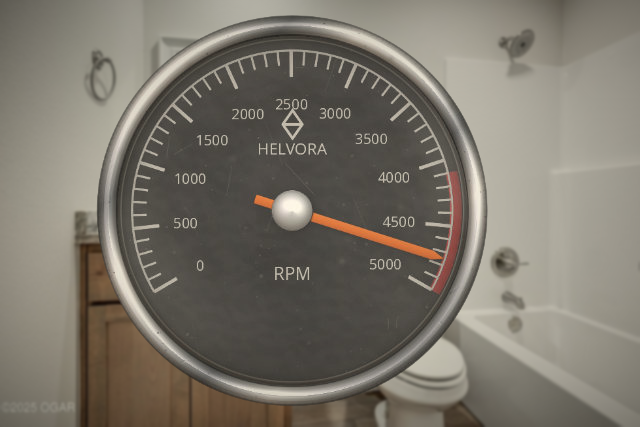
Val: 4750 rpm
